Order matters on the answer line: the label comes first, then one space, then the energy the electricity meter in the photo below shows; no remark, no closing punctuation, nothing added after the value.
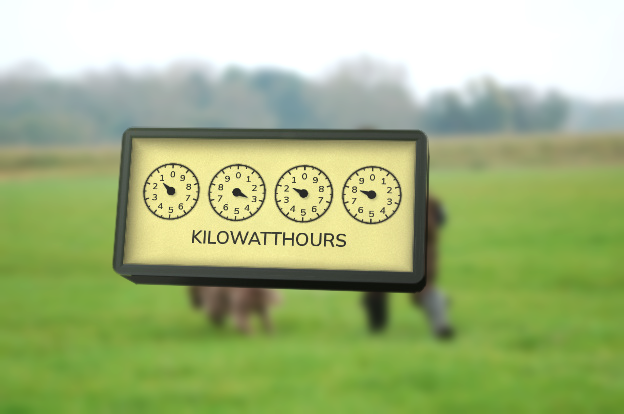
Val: 1318 kWh
